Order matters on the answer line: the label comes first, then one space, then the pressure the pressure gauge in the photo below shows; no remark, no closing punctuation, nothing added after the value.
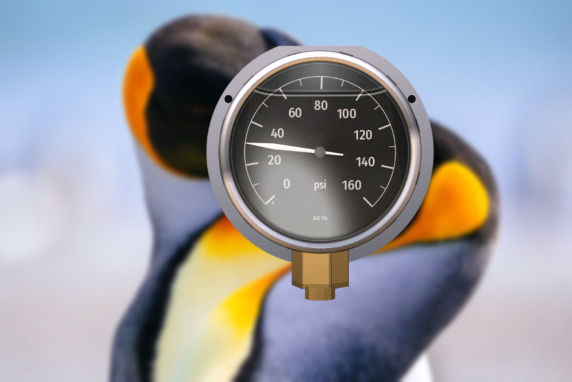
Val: 30 psi
